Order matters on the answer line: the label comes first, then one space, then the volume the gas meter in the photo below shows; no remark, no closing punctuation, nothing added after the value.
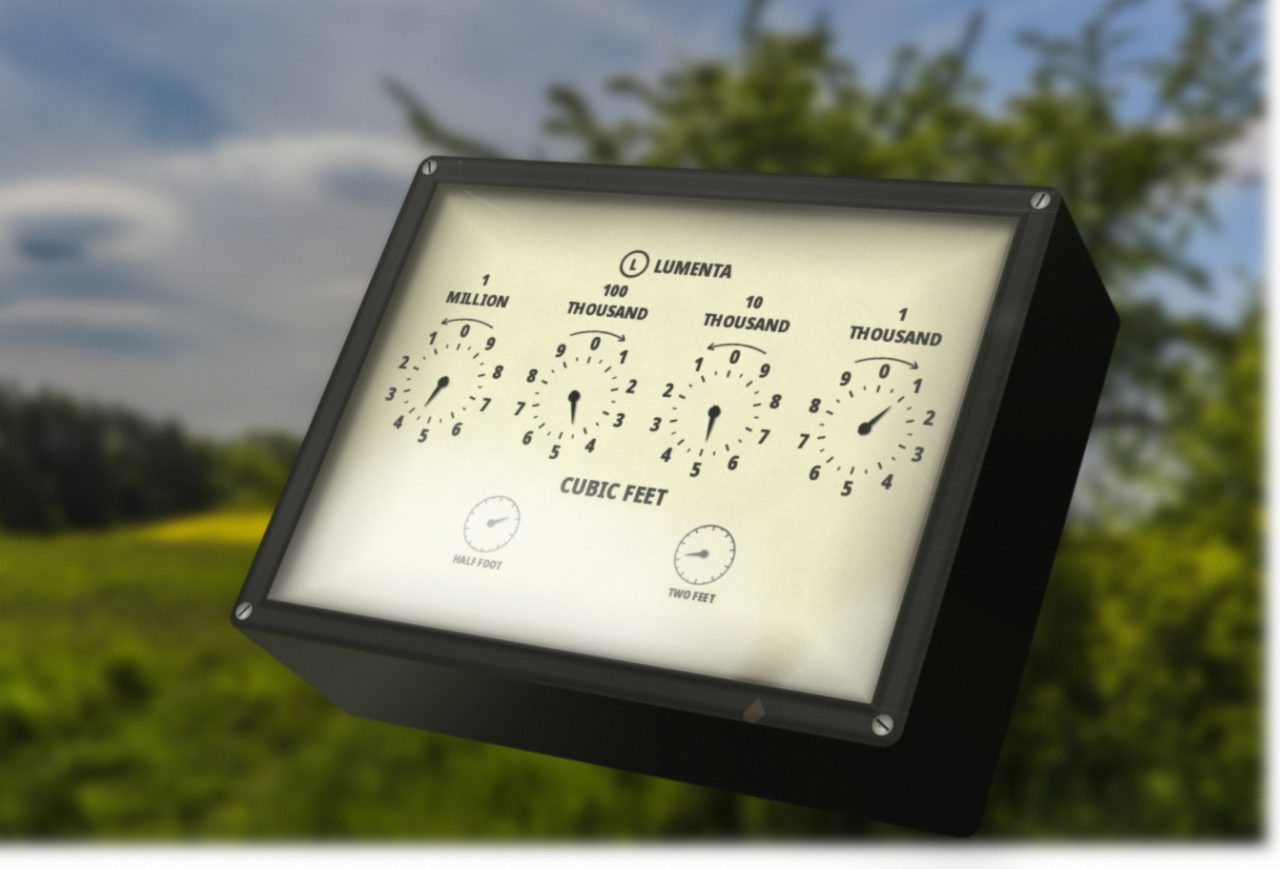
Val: 445100 ft³
